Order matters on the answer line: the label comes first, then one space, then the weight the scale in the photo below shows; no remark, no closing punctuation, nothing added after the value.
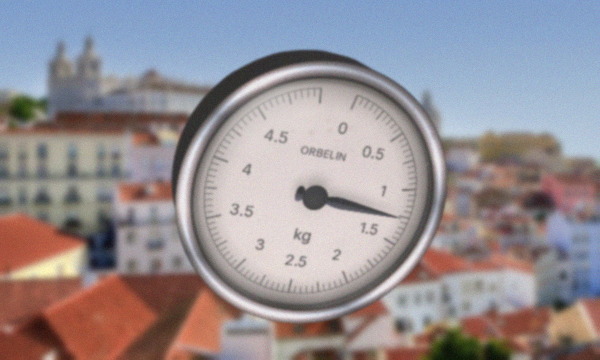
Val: 1.25 kg
